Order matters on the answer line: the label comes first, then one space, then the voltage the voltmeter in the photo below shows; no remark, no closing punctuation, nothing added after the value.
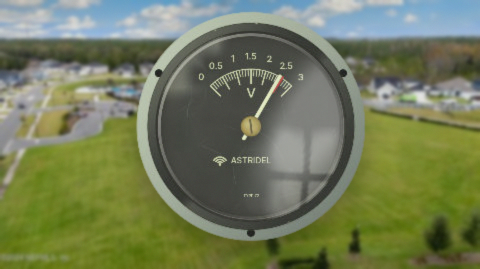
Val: 2.5 V
